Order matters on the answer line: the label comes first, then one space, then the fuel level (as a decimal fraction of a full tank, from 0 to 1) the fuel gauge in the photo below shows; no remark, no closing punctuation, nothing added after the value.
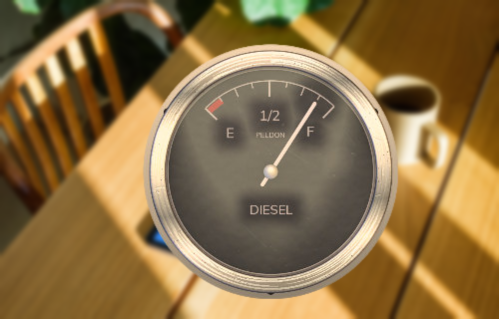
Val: 0.875
